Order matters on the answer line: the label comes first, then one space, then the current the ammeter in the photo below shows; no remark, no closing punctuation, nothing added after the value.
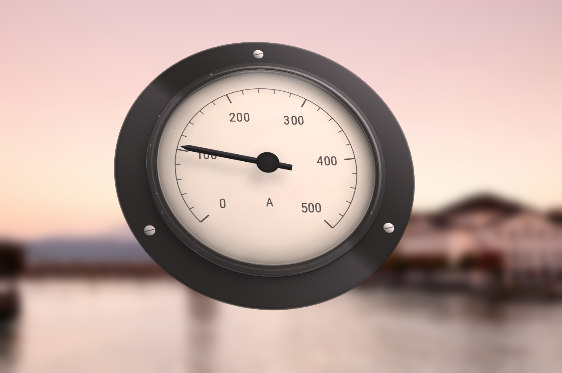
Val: 100 A
